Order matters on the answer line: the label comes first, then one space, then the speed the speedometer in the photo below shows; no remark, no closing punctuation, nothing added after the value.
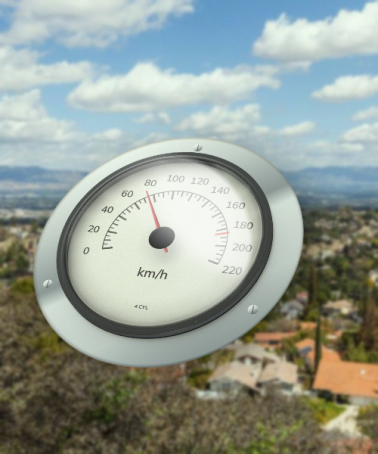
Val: 75 km/h
